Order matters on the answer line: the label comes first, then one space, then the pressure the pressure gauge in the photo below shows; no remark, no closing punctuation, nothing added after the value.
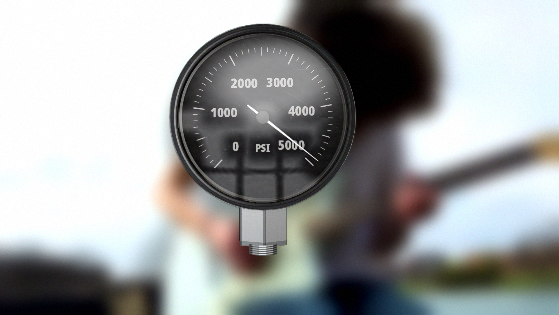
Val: 4900 psi
